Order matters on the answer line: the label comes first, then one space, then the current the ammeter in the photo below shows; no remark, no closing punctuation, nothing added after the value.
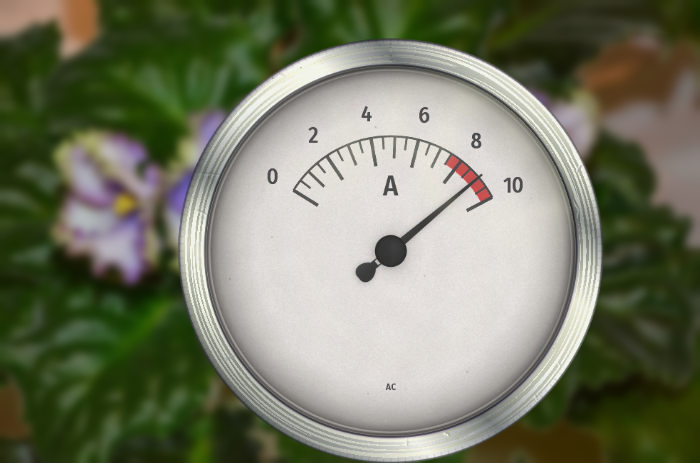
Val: 9 A
